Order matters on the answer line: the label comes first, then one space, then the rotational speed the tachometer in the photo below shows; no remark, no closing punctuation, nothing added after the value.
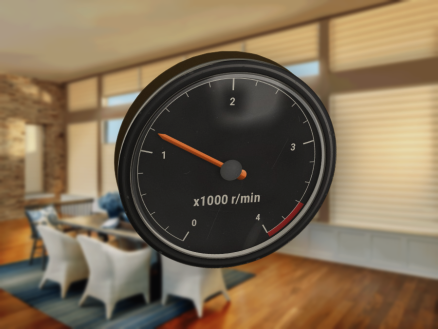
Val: 1200 rpm
